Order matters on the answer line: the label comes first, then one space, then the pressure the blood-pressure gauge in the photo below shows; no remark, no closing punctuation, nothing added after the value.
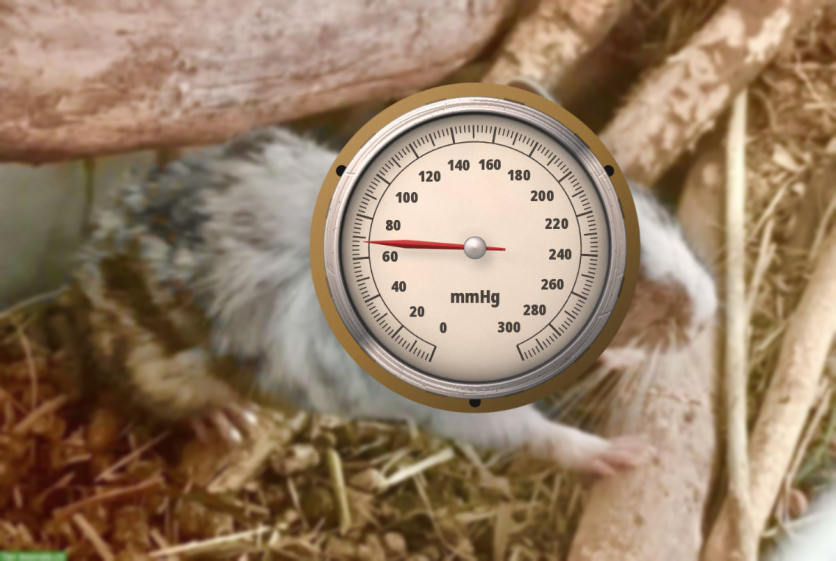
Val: 68 mmHg
